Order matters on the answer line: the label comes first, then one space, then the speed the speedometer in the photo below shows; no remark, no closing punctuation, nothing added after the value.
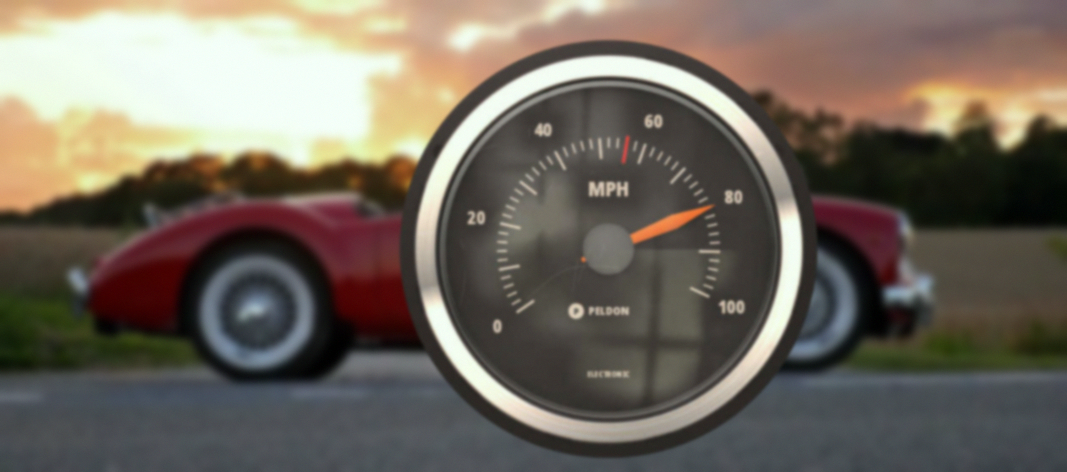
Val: 80 mph
